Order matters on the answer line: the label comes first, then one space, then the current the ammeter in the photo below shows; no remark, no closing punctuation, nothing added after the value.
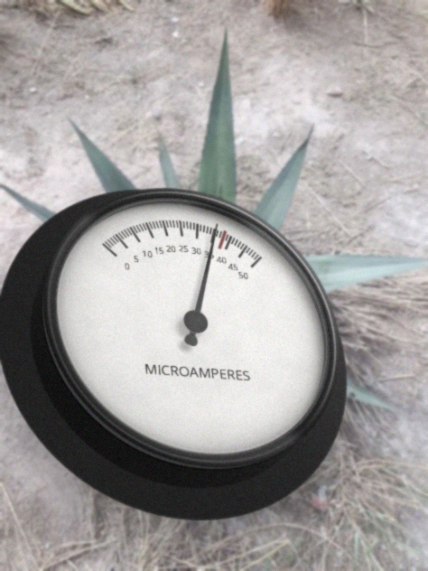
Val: 35 µA
